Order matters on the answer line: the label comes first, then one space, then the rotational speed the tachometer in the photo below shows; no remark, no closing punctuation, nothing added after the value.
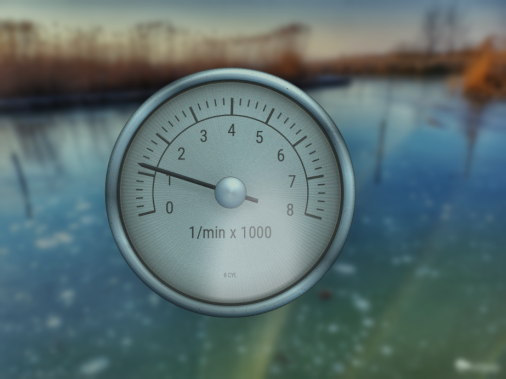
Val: 1200 rpm
